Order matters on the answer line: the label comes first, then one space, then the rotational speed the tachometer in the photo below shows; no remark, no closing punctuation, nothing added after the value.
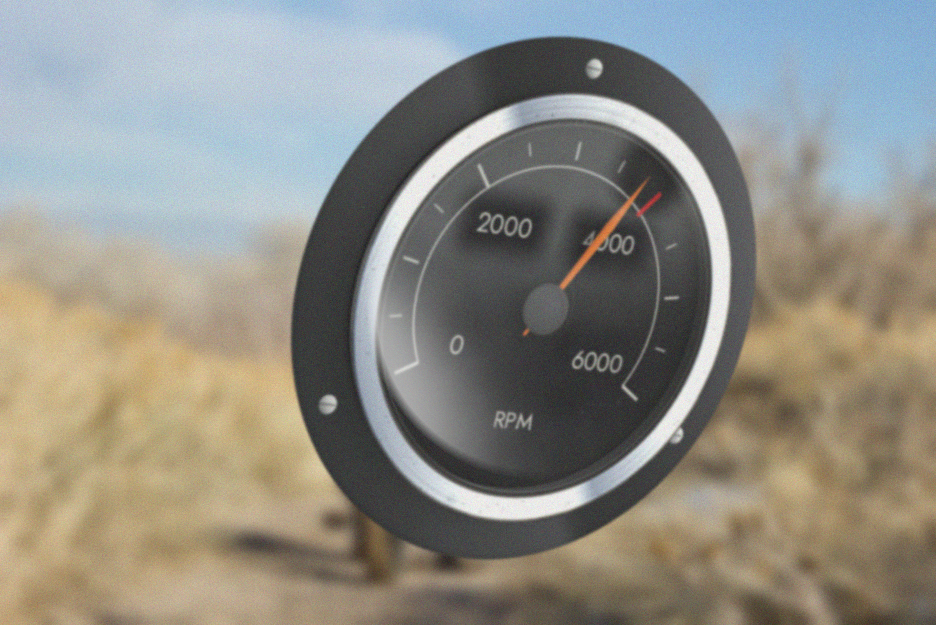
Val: 3750 rpm
